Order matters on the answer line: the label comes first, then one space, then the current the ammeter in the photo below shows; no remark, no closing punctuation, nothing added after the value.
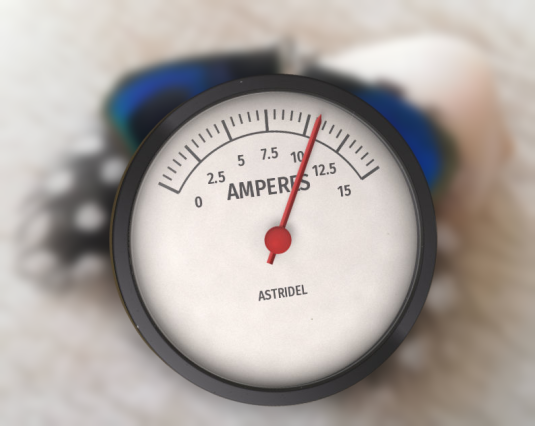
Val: 10.5 A
